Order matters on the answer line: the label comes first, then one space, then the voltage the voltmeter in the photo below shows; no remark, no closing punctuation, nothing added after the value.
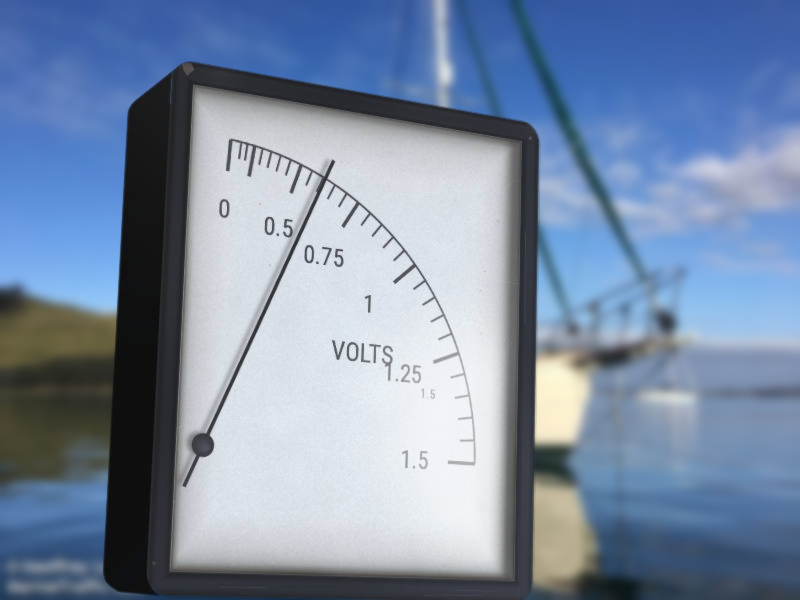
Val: 0.6 V
